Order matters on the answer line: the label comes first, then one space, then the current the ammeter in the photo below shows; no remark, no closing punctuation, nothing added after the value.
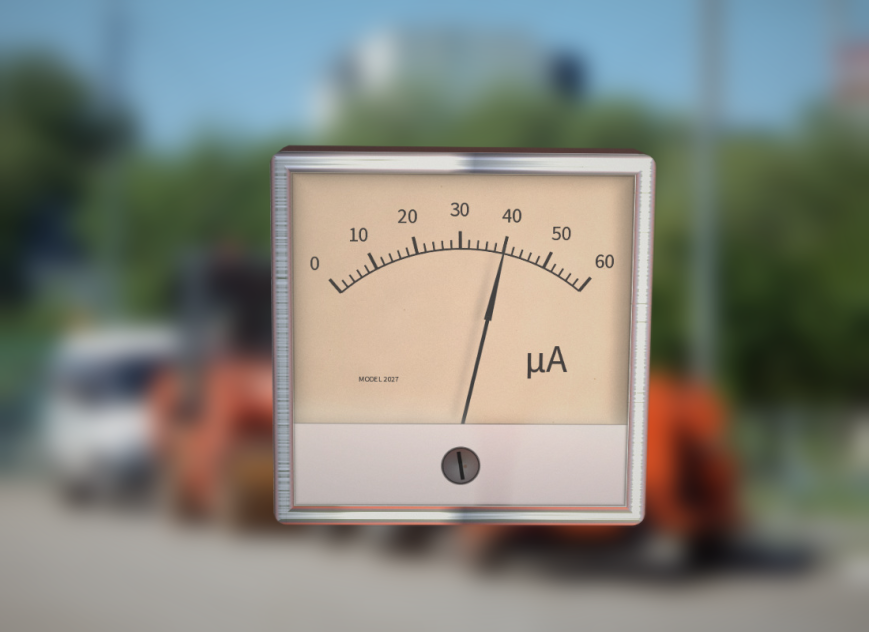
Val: 40 µA
